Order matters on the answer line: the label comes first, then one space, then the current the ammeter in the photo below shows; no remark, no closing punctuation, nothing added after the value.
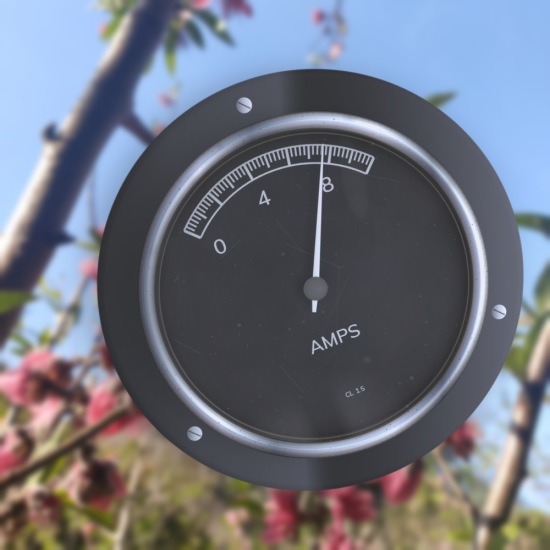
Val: 7.6 A
